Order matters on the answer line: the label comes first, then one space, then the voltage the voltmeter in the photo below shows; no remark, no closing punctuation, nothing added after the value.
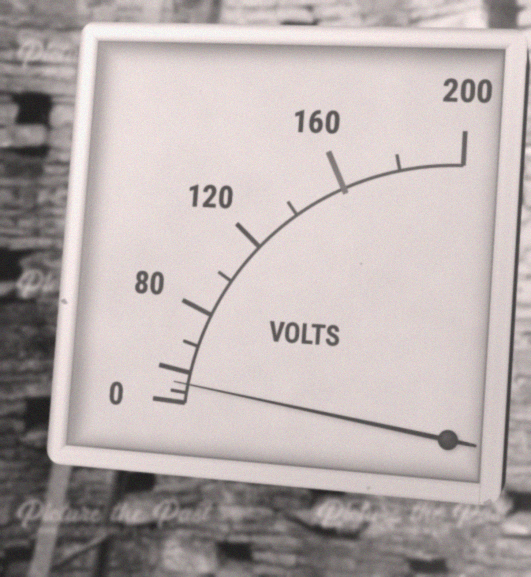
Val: 30 V
